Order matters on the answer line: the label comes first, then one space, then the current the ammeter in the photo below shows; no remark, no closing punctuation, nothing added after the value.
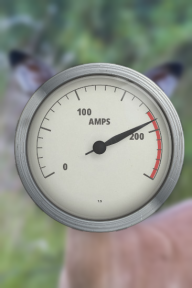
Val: 190 A
